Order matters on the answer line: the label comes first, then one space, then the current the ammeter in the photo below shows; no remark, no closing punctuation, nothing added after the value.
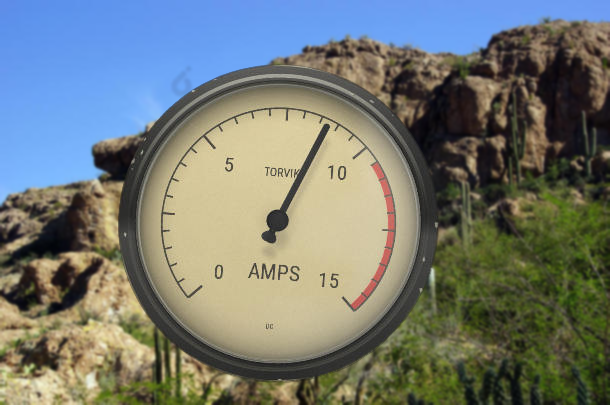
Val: 8.75 A
